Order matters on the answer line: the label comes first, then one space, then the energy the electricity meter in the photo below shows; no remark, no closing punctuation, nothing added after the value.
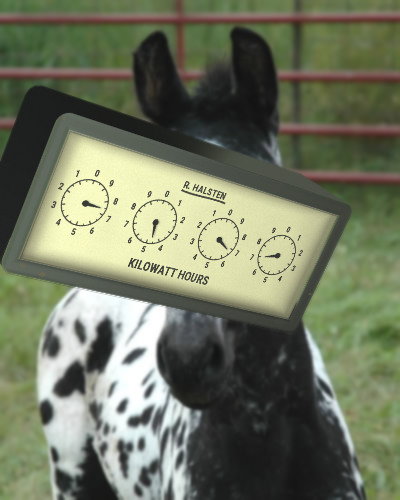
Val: 7467 kWh
